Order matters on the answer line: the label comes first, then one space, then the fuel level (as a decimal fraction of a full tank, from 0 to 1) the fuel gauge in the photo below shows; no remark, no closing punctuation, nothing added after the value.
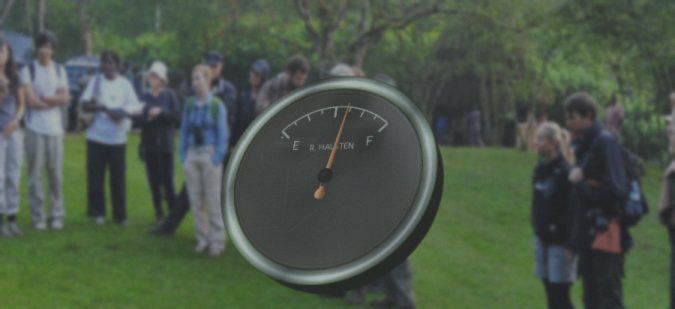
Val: 0.625
